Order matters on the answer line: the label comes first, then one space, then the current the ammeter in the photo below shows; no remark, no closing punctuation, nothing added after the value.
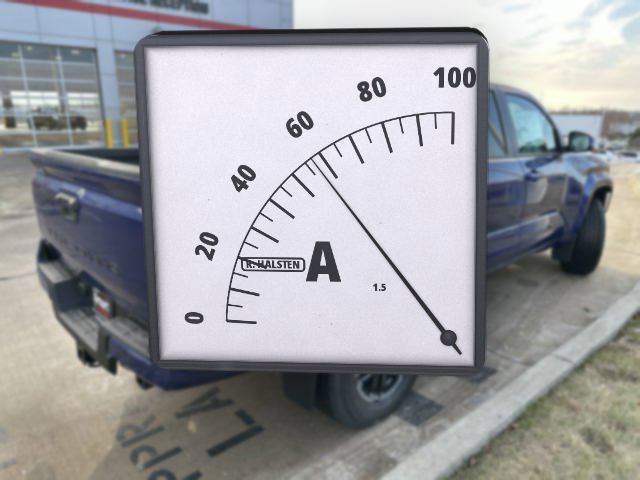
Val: 57.5 A
